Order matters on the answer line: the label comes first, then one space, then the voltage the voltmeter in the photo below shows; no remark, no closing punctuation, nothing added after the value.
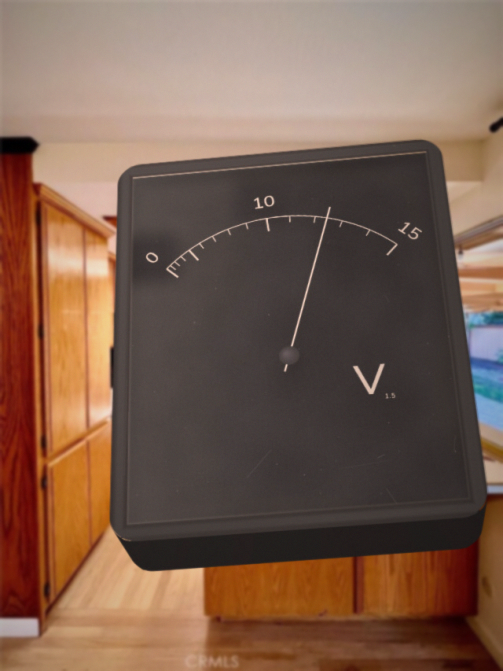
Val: 12.5 V
